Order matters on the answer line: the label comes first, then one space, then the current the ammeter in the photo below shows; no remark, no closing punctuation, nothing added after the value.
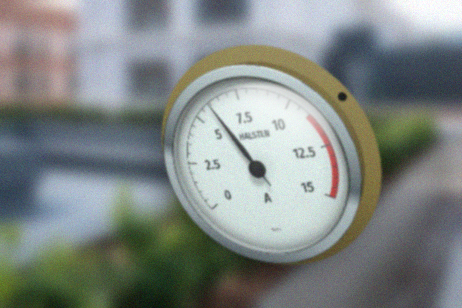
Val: 6 A
